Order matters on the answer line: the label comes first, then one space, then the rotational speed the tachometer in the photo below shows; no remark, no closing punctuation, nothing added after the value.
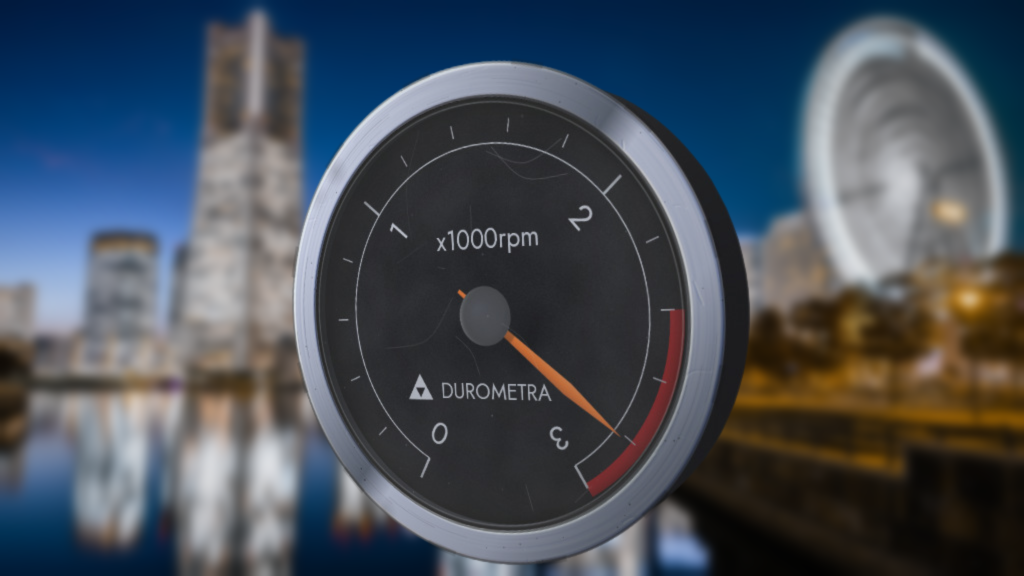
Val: 2800 rpm
